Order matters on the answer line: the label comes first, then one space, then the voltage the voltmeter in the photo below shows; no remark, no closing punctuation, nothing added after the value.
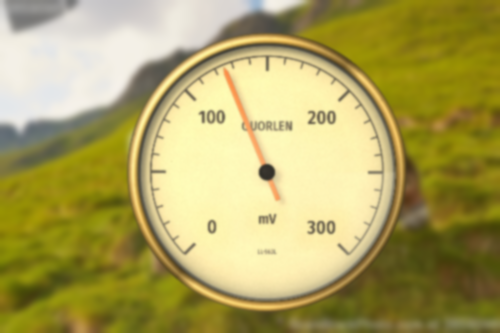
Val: 125 mV
